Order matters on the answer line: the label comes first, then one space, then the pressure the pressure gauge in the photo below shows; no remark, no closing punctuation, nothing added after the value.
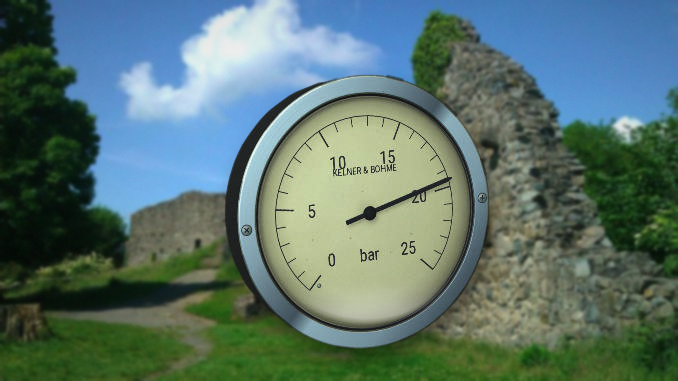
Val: 19.5 bar
